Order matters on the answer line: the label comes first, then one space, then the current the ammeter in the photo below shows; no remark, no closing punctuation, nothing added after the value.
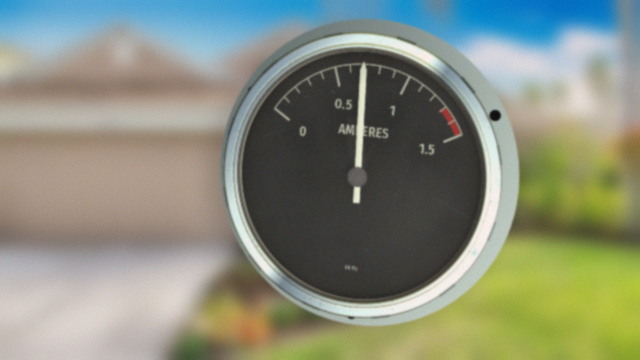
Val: 0.7 A
